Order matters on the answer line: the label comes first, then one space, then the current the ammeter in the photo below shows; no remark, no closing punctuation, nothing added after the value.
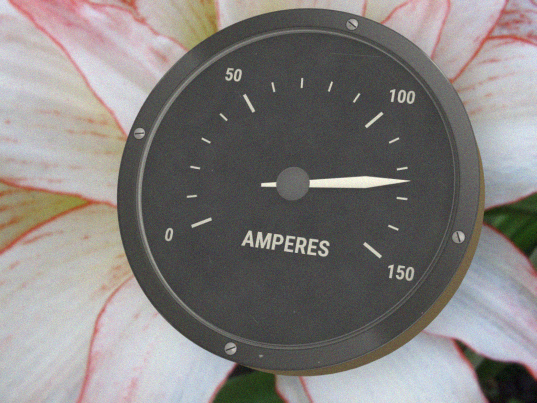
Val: 125 A
